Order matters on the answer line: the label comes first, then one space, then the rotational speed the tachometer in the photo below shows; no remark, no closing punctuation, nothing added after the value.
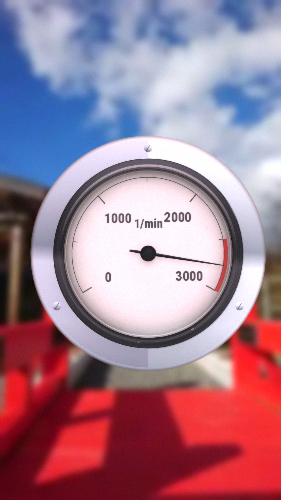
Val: 2750 rpm
